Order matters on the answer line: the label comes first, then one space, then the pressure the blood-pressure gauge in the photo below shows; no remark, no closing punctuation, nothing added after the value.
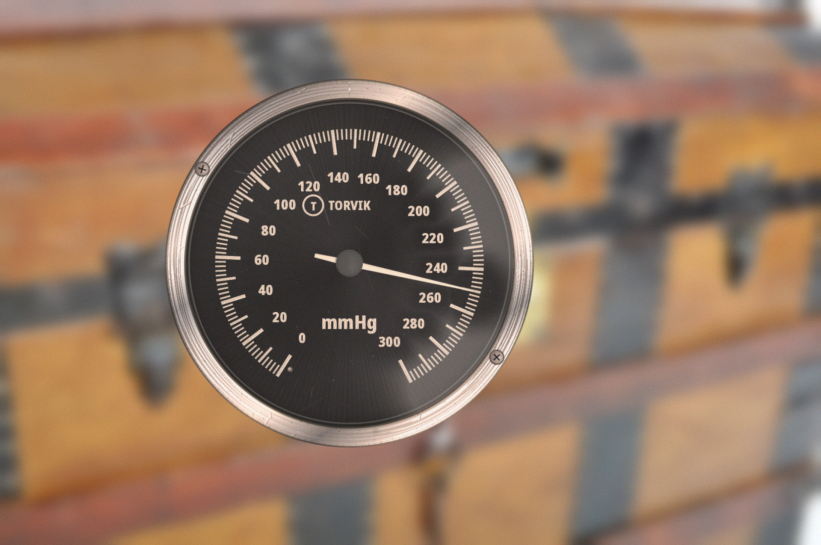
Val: 250 mmHg
